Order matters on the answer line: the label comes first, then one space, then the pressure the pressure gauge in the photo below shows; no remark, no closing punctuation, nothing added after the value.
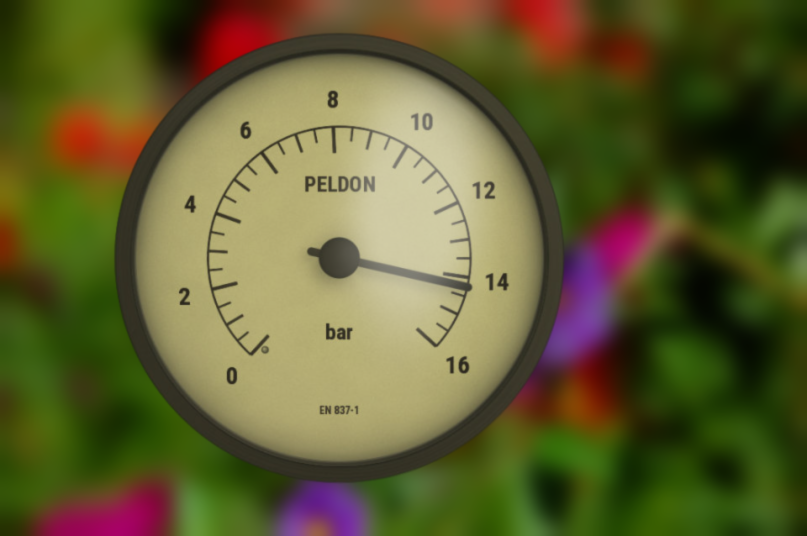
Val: 14.25 bar
